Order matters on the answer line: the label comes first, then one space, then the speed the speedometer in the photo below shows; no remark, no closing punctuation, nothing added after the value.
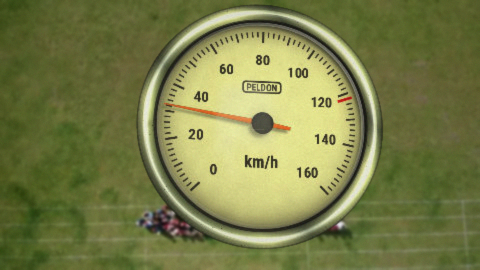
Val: 32 km/h
